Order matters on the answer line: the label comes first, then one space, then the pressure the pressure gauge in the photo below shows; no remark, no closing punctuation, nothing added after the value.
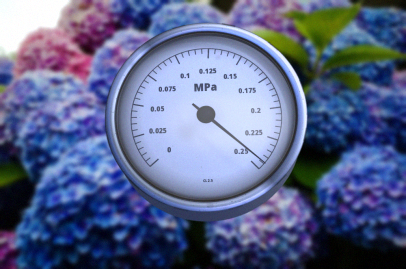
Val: 0.245 MPa
